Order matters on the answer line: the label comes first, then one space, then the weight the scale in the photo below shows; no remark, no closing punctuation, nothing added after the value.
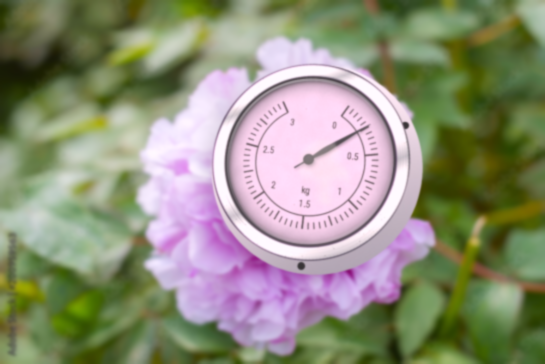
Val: 0.25 kg
